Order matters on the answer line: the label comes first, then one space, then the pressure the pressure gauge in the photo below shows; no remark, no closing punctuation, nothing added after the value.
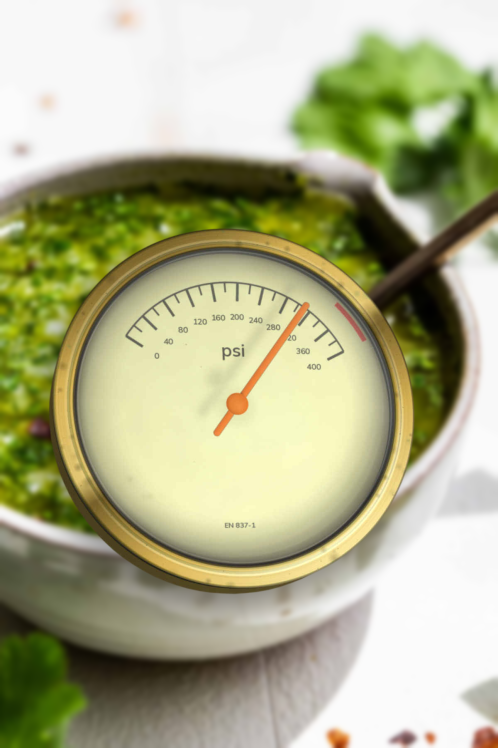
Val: 310 psi
